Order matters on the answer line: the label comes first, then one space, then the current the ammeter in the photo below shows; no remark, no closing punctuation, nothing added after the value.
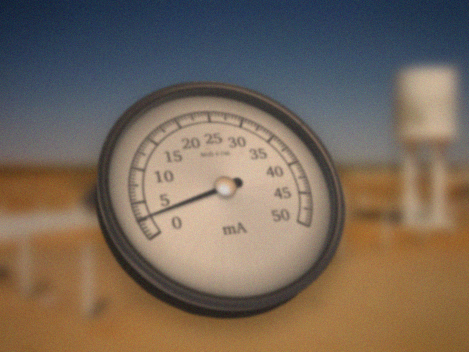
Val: 2.5 mA
